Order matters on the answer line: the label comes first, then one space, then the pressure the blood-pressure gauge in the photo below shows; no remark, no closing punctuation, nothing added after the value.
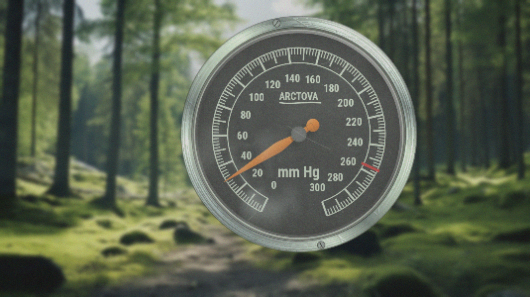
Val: 30 mmHg
